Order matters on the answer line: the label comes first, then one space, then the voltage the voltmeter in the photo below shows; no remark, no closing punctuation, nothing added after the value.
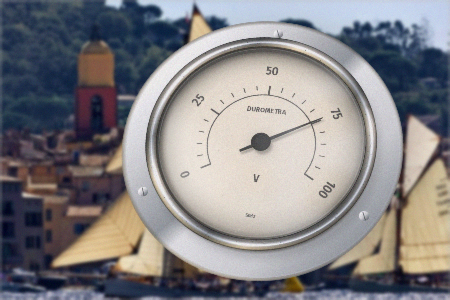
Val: 75 V
